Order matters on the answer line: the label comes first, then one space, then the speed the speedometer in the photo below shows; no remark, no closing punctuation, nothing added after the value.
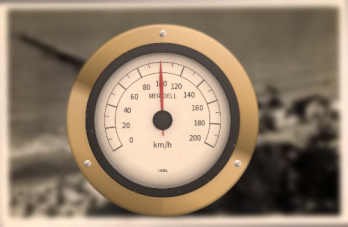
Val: 100 km/h
